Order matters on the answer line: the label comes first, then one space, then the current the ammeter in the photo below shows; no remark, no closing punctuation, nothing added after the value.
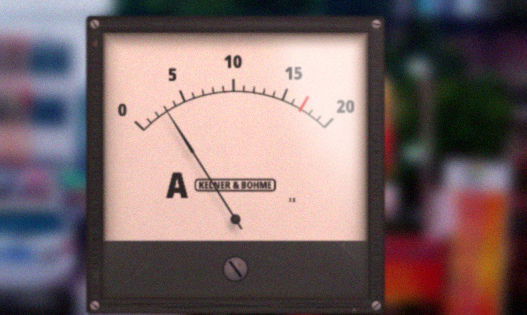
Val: 3 A
